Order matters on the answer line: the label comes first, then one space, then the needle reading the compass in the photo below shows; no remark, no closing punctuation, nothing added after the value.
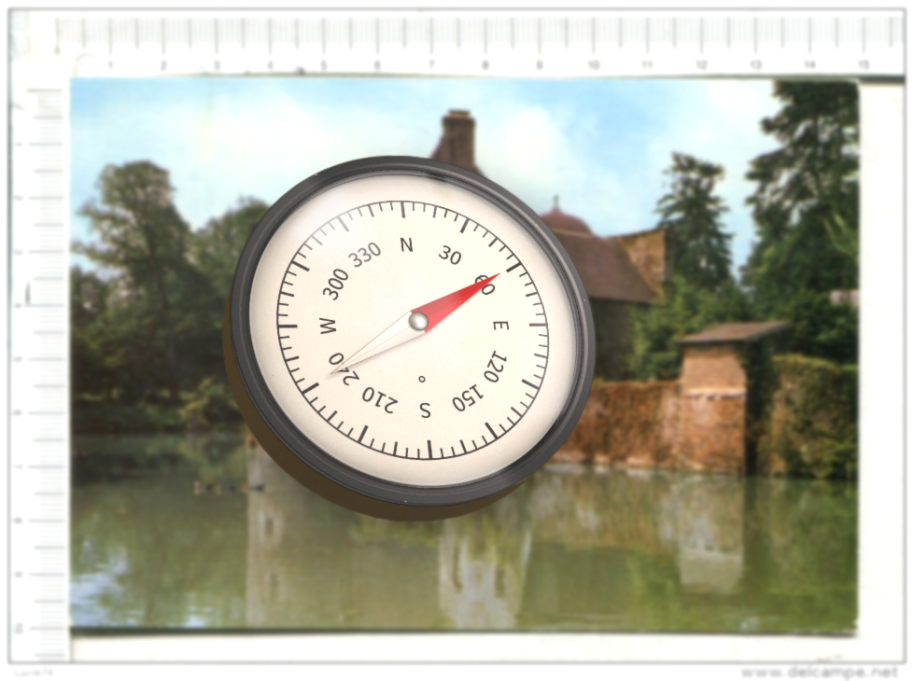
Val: 60 °
